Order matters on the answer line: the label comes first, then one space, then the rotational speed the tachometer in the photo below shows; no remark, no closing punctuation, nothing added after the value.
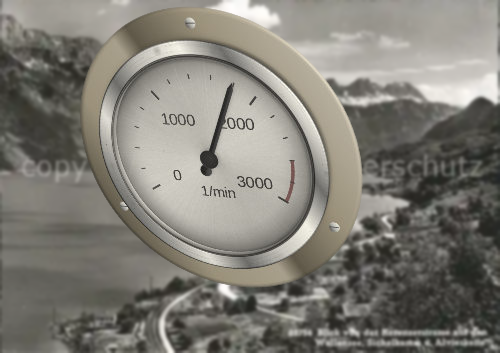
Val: 1800 rpm
